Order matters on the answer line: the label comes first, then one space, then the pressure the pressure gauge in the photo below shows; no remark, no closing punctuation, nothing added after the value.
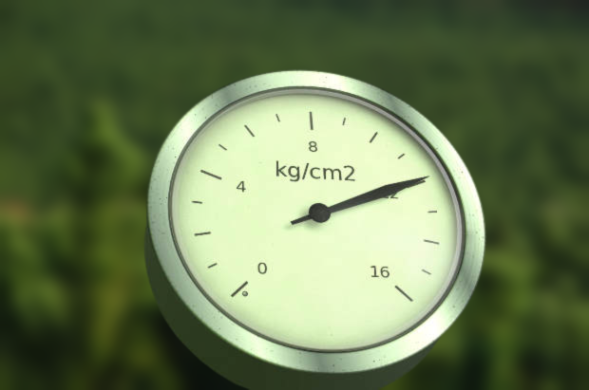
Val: 12 kg/cm²
